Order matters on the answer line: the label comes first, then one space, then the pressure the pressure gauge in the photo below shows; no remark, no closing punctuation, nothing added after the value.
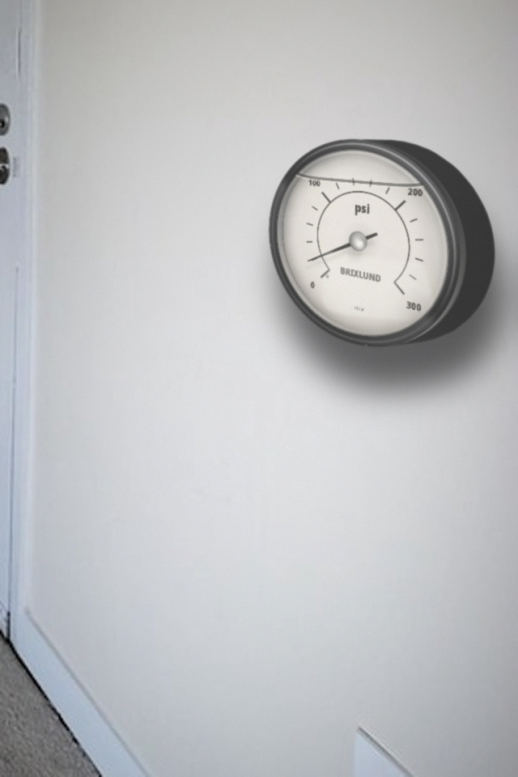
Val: 20 psi
